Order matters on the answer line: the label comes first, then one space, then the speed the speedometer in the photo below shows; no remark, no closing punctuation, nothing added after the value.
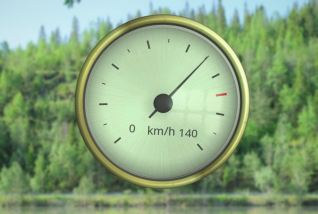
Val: 90 km/h
